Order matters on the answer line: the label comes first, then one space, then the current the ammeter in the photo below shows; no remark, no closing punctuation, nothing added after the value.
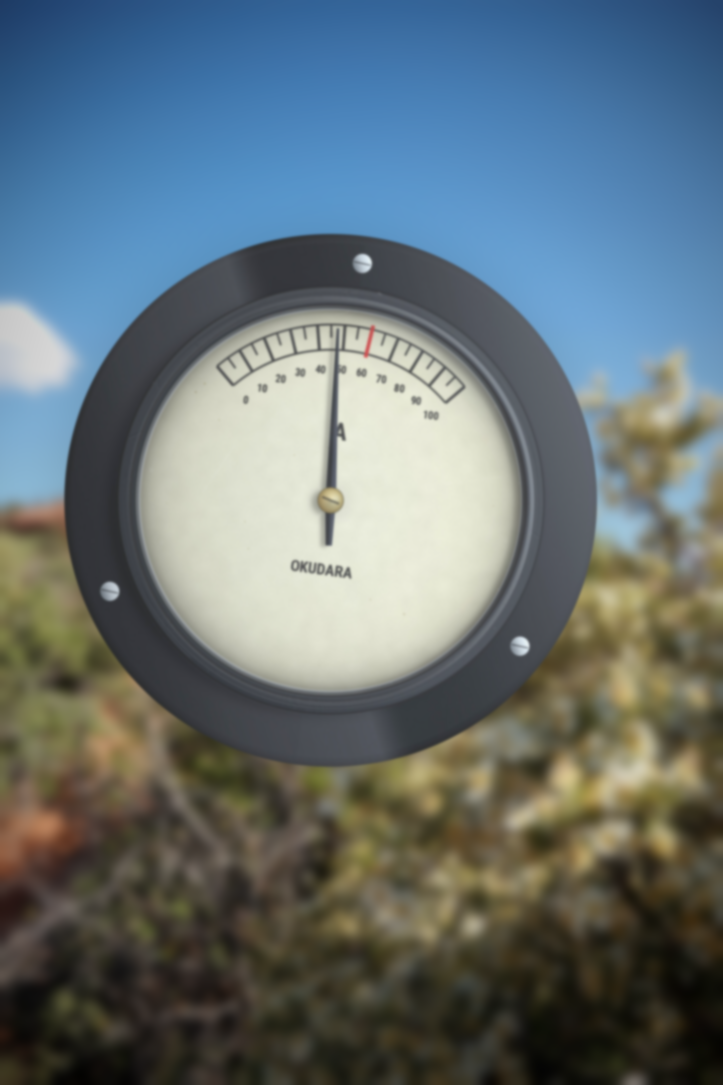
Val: 47.5 A
